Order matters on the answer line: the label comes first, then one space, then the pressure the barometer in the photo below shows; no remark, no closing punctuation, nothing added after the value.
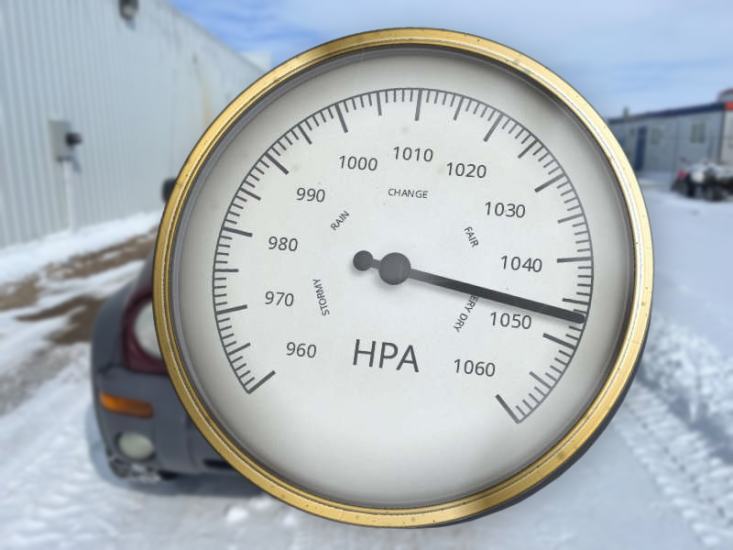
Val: 1047 hPa
